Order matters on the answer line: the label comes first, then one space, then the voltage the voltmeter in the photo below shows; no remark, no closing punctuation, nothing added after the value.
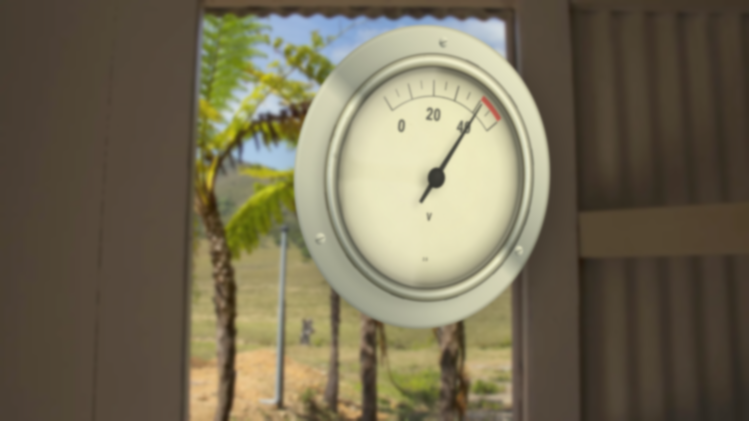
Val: 40 V
